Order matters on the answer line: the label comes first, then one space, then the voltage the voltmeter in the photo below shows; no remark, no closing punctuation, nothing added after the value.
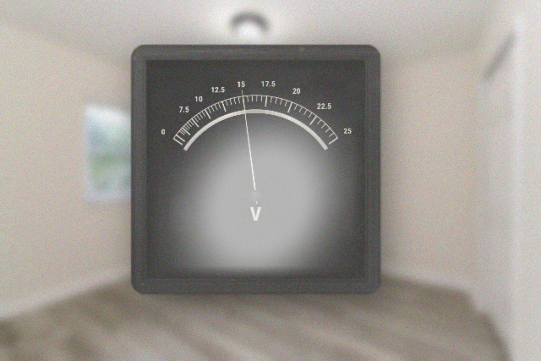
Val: 15 V
